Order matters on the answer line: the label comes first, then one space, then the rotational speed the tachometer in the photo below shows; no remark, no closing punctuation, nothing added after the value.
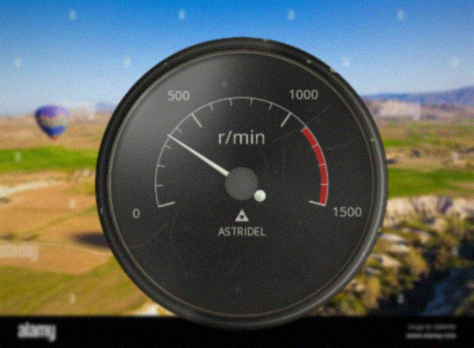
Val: 350 rpm
